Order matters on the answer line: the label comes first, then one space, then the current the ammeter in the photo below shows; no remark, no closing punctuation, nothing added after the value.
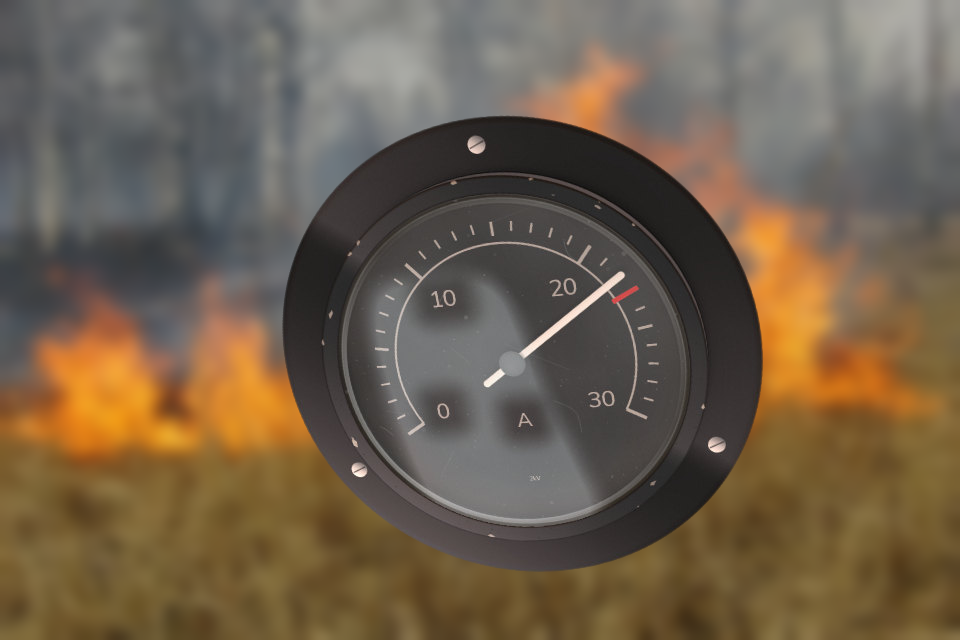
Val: 22 A
